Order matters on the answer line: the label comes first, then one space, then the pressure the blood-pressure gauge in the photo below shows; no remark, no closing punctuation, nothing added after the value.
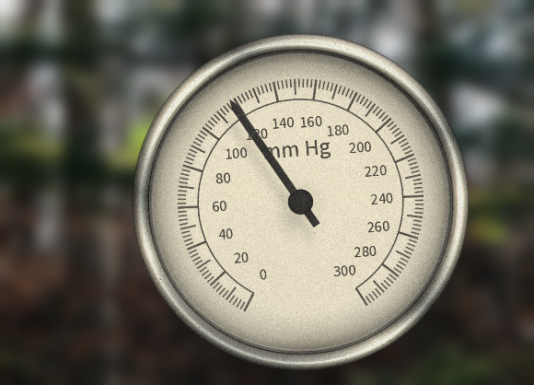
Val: 118 mmHg
